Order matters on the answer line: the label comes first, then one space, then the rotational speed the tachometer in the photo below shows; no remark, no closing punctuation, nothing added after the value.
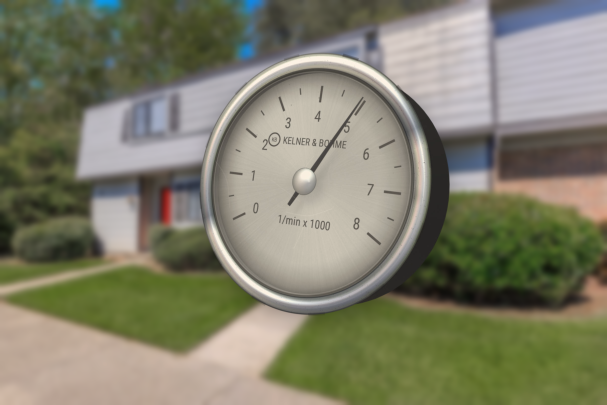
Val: 5000 rpm
